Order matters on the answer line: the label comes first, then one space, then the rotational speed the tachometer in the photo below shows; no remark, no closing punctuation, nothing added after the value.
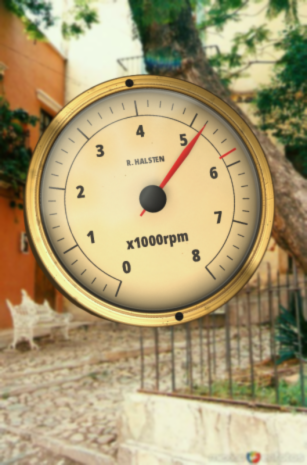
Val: 5200 rpm
